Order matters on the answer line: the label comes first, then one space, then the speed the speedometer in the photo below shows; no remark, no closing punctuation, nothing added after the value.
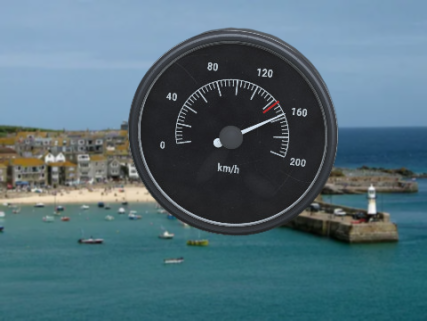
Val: 156 km/h
